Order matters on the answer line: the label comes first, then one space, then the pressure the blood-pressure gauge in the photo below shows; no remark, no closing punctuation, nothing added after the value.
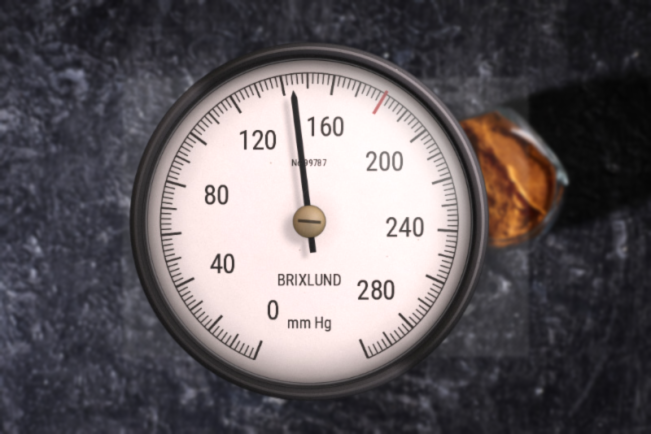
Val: 144 mmHg
